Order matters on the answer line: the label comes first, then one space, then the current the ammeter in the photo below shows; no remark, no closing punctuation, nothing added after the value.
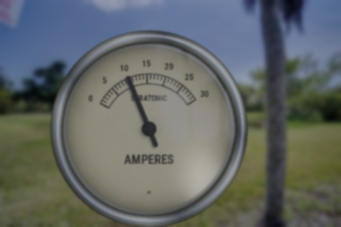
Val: 10 A
